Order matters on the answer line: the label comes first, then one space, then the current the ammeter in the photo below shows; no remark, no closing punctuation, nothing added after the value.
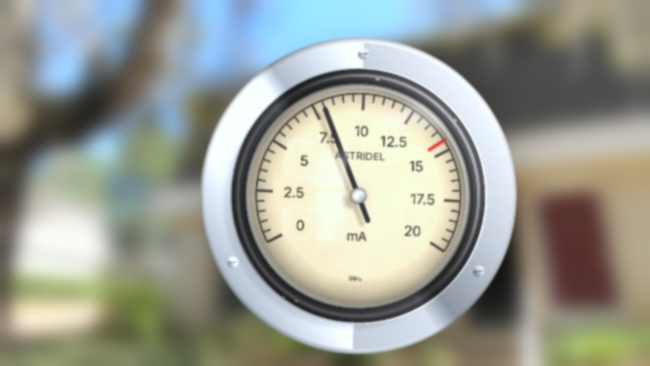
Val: 8 mA
